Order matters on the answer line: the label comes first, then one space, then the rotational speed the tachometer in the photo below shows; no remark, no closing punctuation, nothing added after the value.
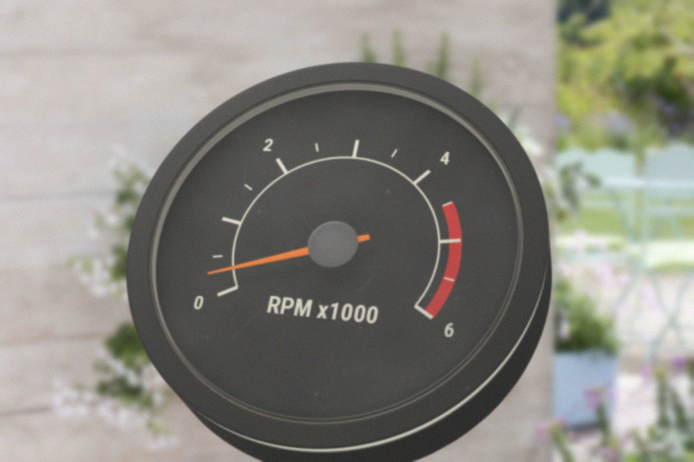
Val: 250 rpm
